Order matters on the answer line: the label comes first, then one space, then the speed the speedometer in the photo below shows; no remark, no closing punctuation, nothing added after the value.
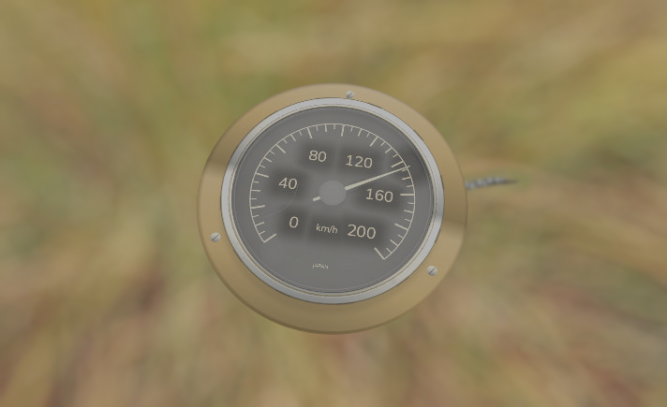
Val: 145 km/h
